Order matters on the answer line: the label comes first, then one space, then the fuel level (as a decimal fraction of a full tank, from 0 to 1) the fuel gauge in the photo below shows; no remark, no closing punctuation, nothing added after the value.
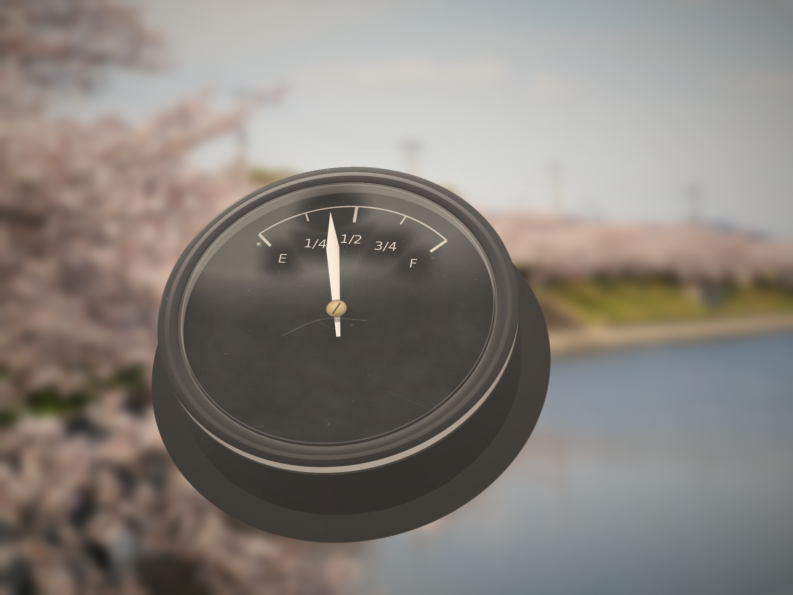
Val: 0.375
